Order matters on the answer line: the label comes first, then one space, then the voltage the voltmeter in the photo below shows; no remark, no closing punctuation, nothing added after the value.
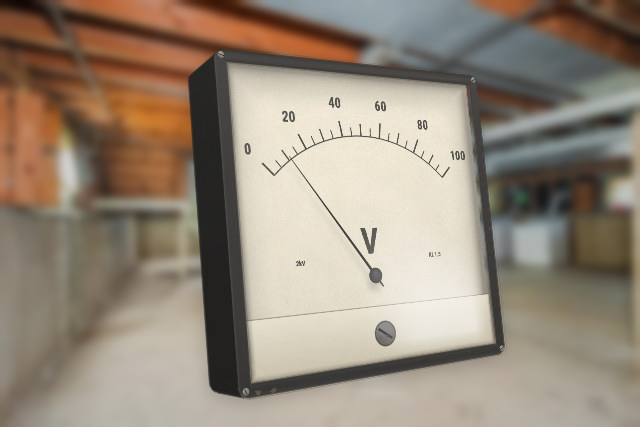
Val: 10 V
